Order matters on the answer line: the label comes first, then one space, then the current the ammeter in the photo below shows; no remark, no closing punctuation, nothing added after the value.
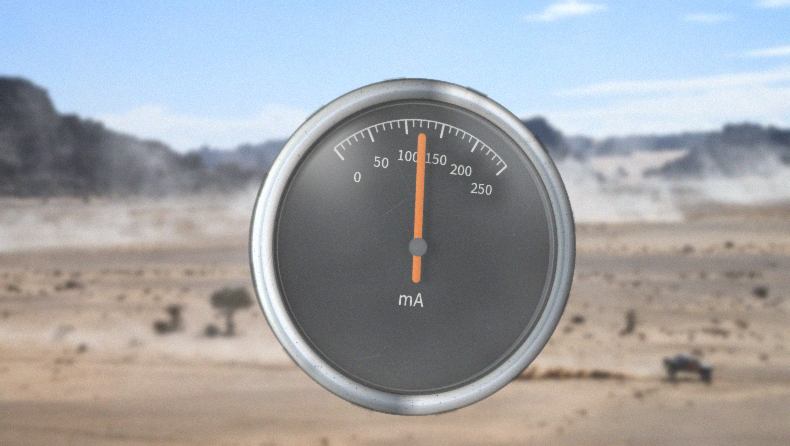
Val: 120 mA
